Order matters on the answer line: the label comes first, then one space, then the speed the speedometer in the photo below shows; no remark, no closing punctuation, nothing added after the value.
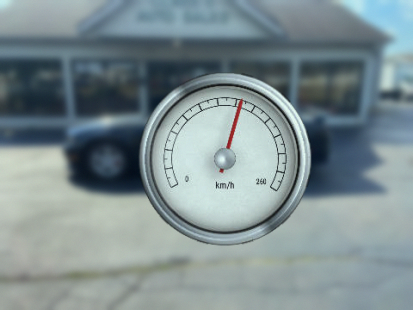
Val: 145 km/h
